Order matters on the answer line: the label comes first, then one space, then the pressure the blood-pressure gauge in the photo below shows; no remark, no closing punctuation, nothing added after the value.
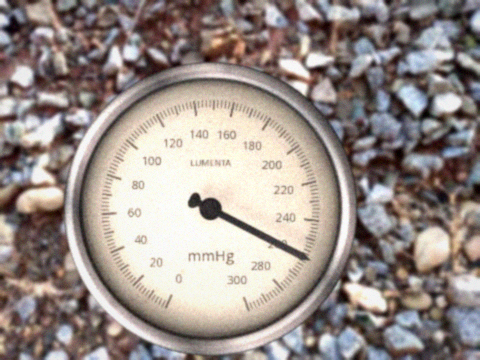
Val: 260 mmHg
